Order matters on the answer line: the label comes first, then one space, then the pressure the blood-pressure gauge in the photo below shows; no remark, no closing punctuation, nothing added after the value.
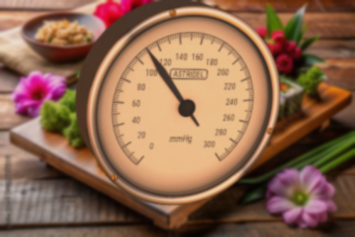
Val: 110 mmHg
